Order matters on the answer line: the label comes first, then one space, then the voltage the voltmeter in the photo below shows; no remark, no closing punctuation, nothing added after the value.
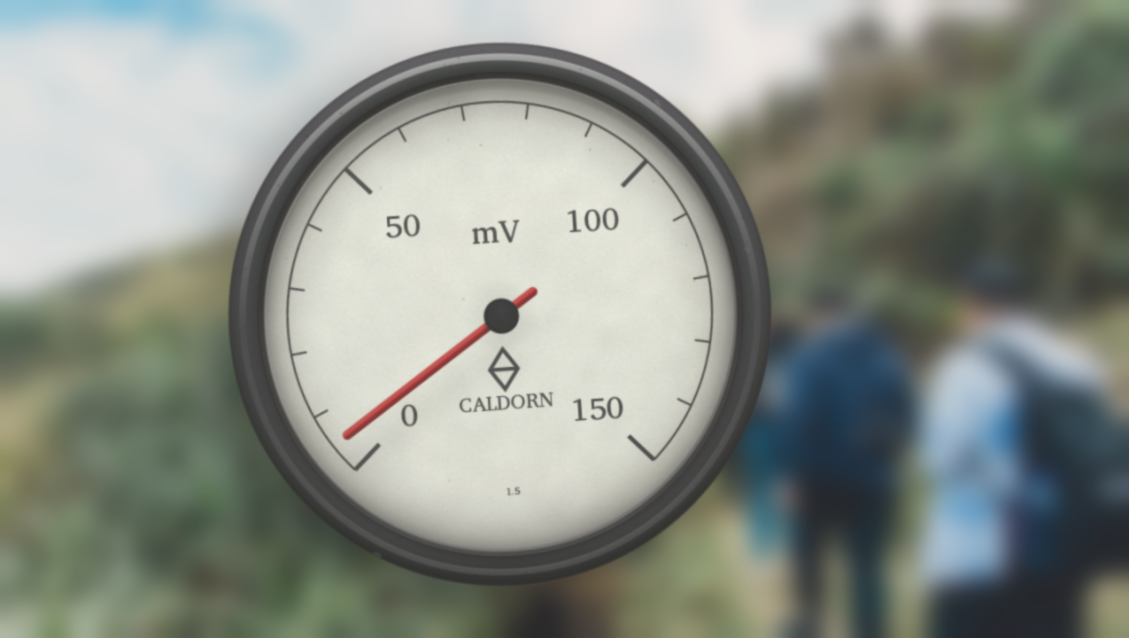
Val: 5 mV
